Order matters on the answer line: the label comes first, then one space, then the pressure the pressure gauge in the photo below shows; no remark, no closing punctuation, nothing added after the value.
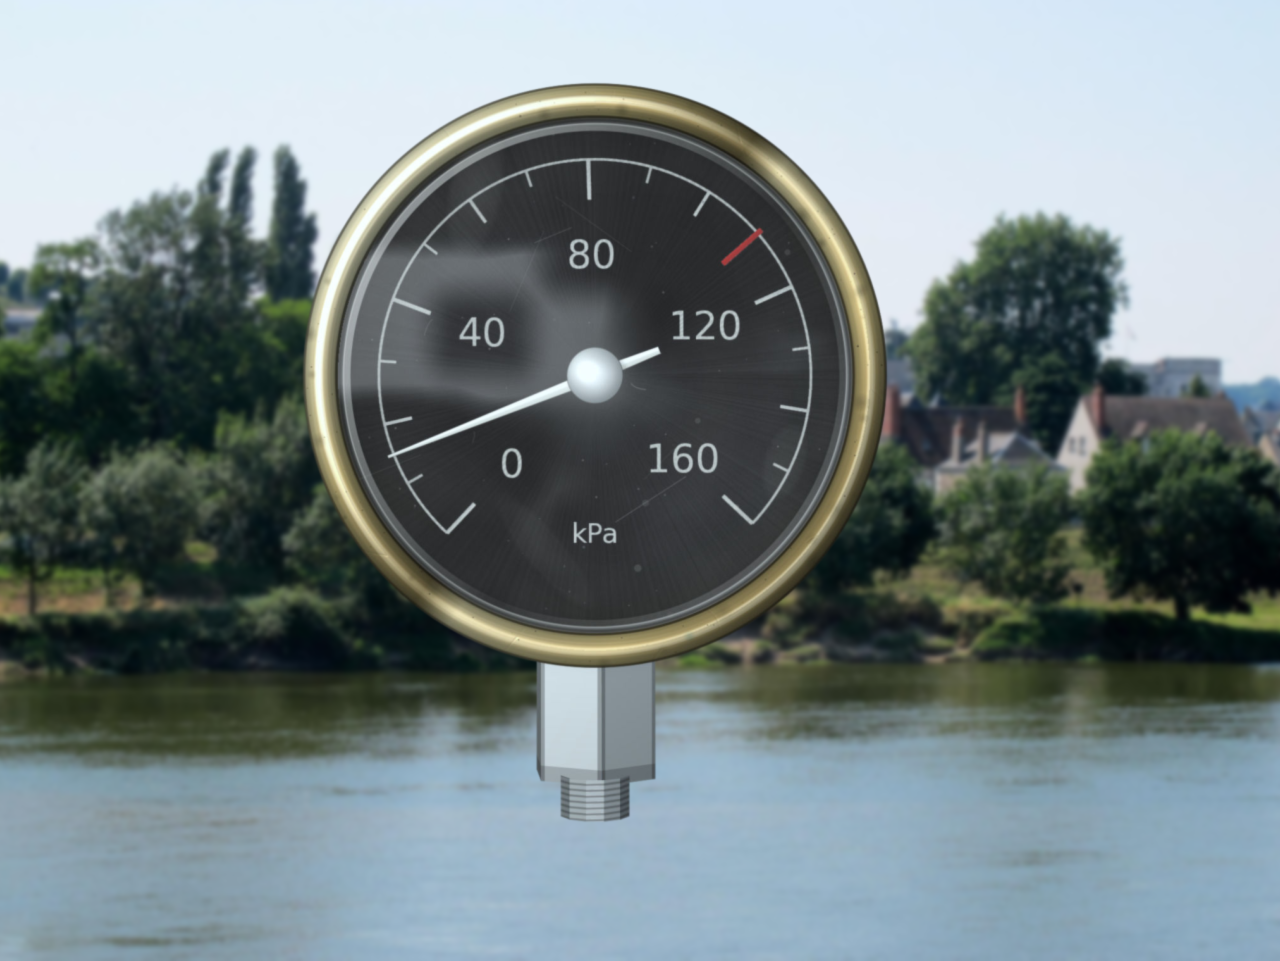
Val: 15 kPa
